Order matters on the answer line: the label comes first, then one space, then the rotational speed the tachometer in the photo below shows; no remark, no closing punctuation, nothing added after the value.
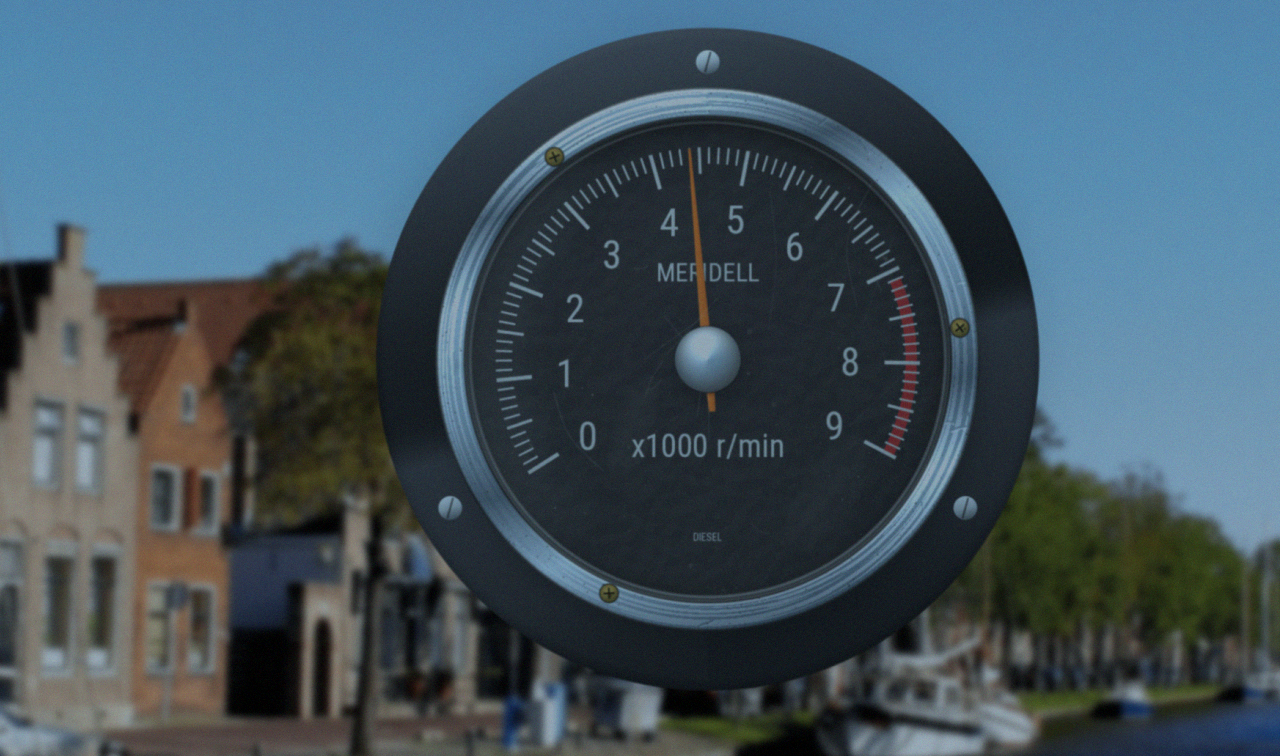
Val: 4400 rpm
